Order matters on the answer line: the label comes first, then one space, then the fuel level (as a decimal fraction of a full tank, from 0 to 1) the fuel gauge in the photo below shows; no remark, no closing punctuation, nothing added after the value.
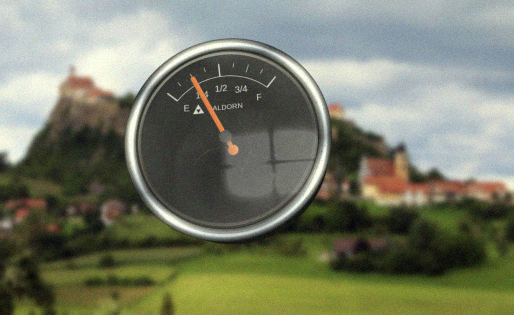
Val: 0.25
